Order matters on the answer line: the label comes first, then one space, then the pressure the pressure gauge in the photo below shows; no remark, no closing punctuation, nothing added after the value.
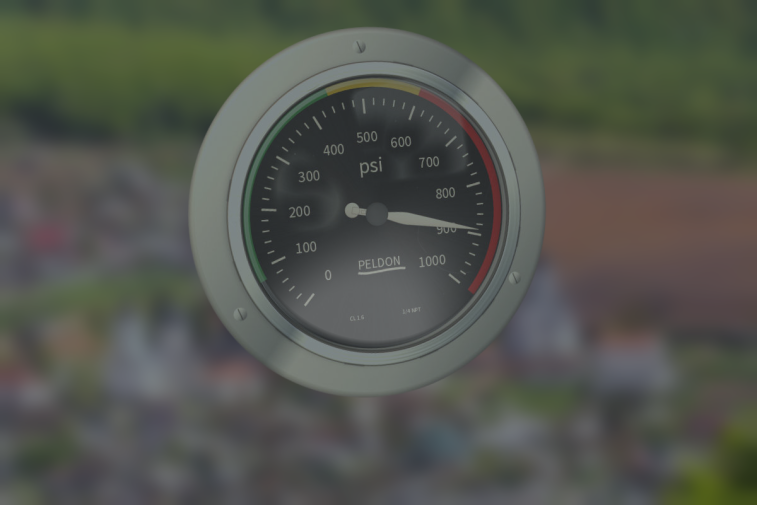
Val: 890 psi
